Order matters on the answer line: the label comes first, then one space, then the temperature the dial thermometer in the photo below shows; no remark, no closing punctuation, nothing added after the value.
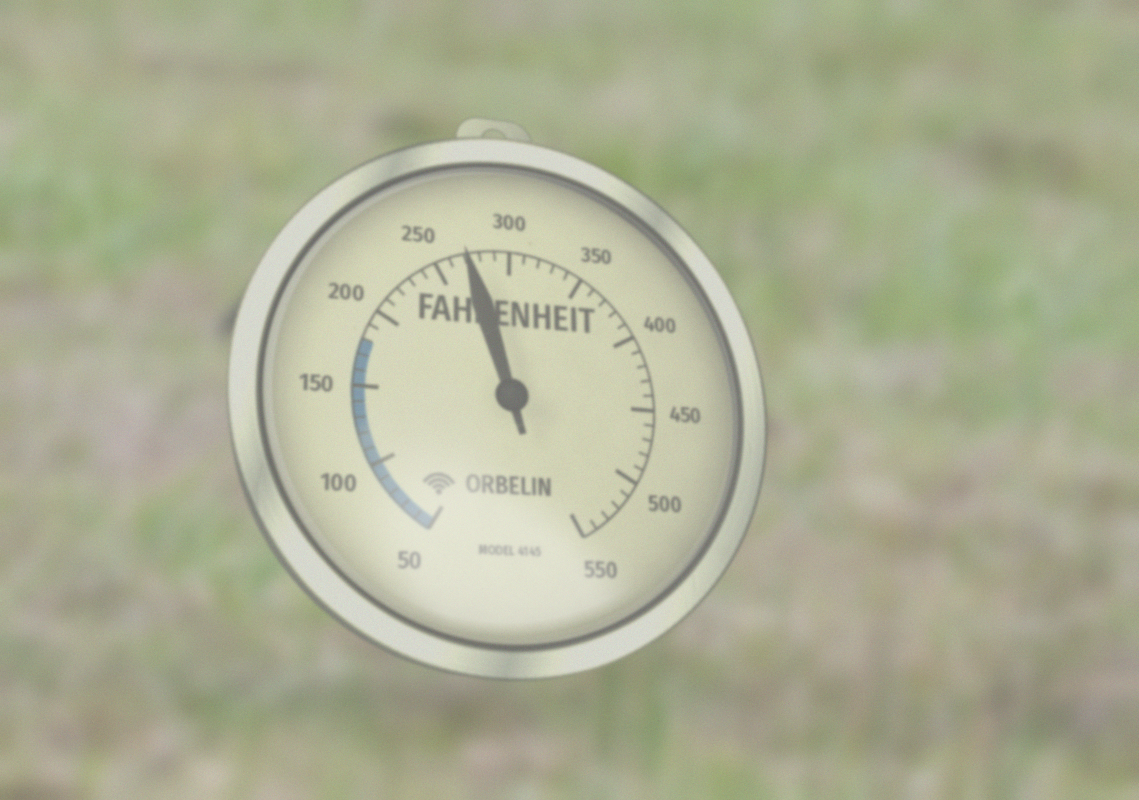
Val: 270 °F
